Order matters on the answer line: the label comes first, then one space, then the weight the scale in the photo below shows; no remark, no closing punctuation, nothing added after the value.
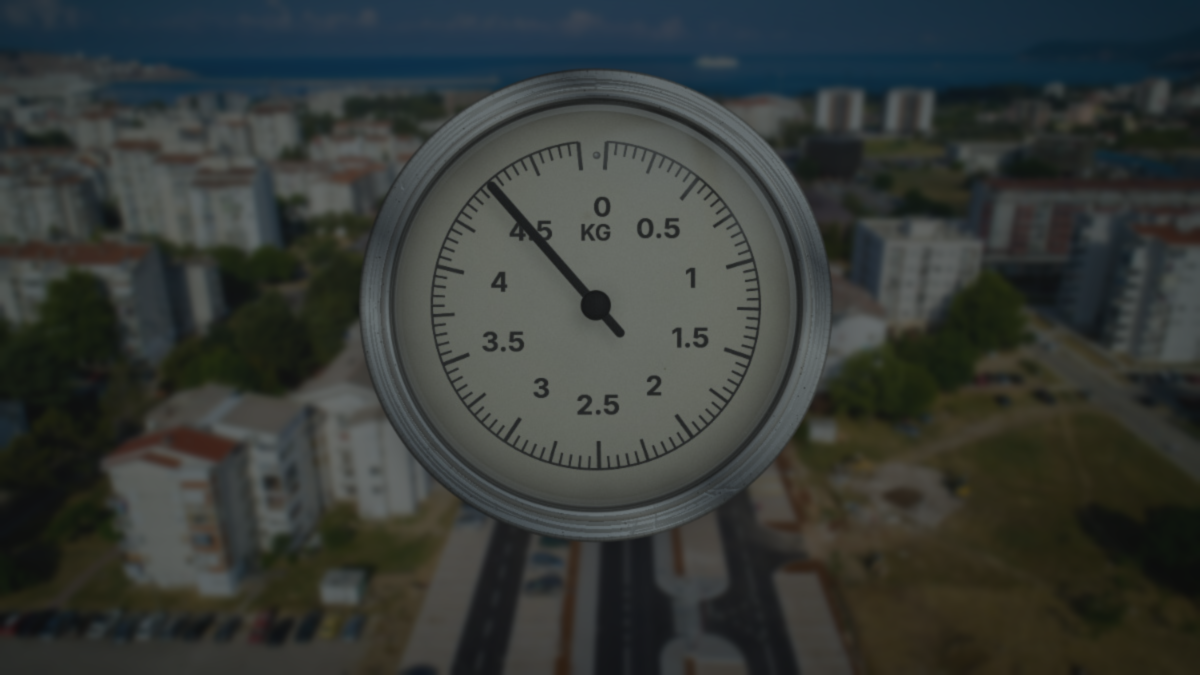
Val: 4.5 kg
